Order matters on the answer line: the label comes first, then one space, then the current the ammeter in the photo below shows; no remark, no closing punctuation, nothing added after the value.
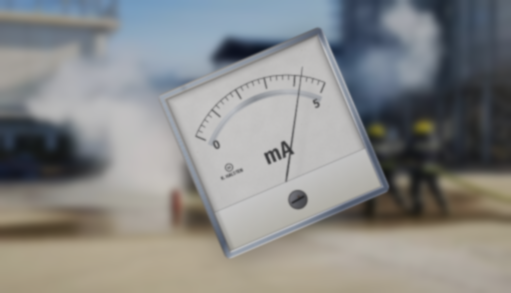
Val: 4.2 mA
